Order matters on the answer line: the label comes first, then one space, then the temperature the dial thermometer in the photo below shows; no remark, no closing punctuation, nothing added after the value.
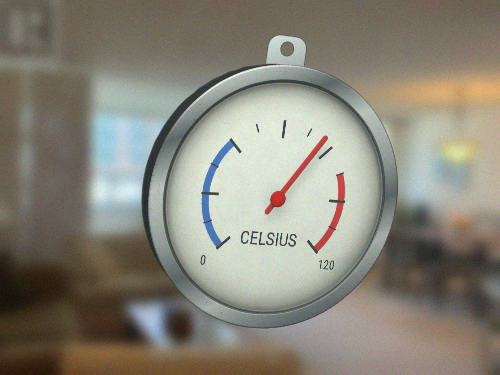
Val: 75 °C
